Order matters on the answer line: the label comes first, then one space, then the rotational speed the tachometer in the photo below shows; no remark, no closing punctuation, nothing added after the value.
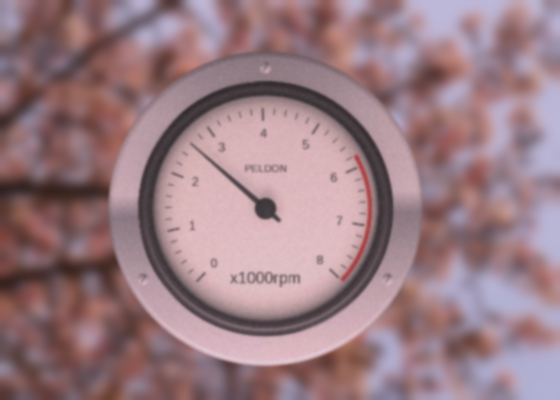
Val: 2600 rpm
